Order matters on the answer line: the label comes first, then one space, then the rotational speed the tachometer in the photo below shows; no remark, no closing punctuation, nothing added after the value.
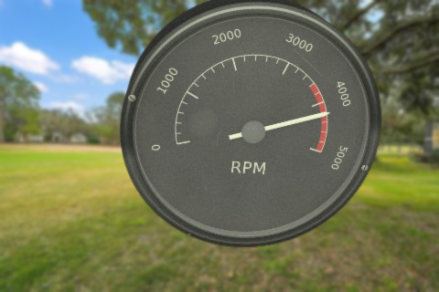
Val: 4200 rpm
